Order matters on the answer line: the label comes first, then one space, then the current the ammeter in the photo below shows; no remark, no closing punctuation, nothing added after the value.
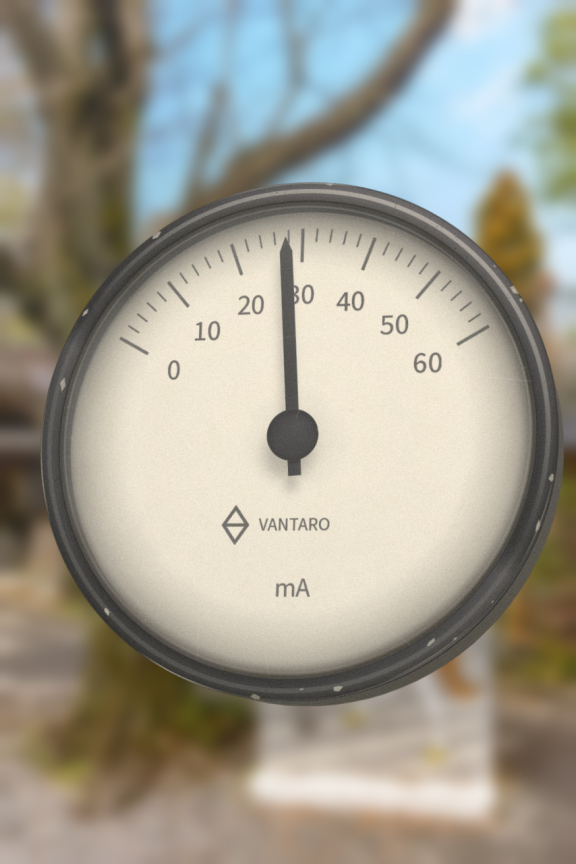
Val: 28 mA
